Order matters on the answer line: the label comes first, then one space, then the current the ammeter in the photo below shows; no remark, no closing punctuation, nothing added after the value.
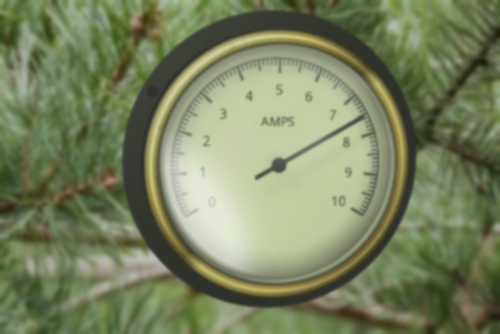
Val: 7.5 A
